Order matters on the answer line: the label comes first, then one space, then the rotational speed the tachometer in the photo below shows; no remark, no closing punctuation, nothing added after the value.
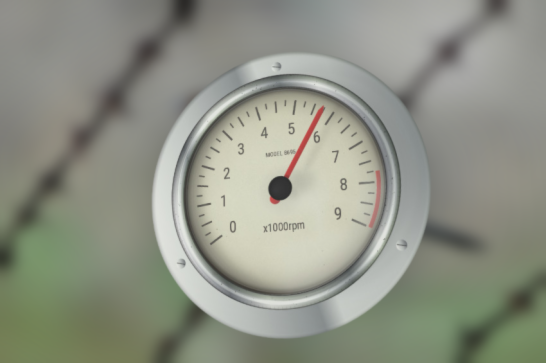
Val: 5750 rpm
